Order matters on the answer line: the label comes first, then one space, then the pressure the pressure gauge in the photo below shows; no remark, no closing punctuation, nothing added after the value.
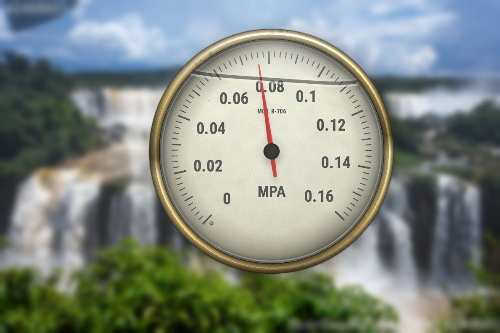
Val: 0.076 MPa
